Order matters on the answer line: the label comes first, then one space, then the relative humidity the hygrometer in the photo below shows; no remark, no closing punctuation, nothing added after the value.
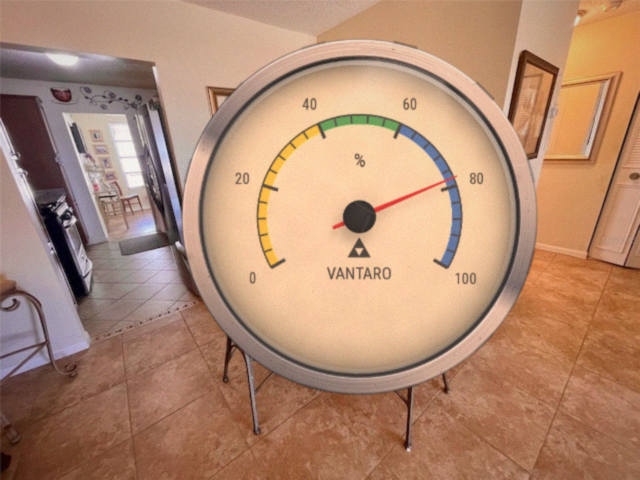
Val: 78 %
